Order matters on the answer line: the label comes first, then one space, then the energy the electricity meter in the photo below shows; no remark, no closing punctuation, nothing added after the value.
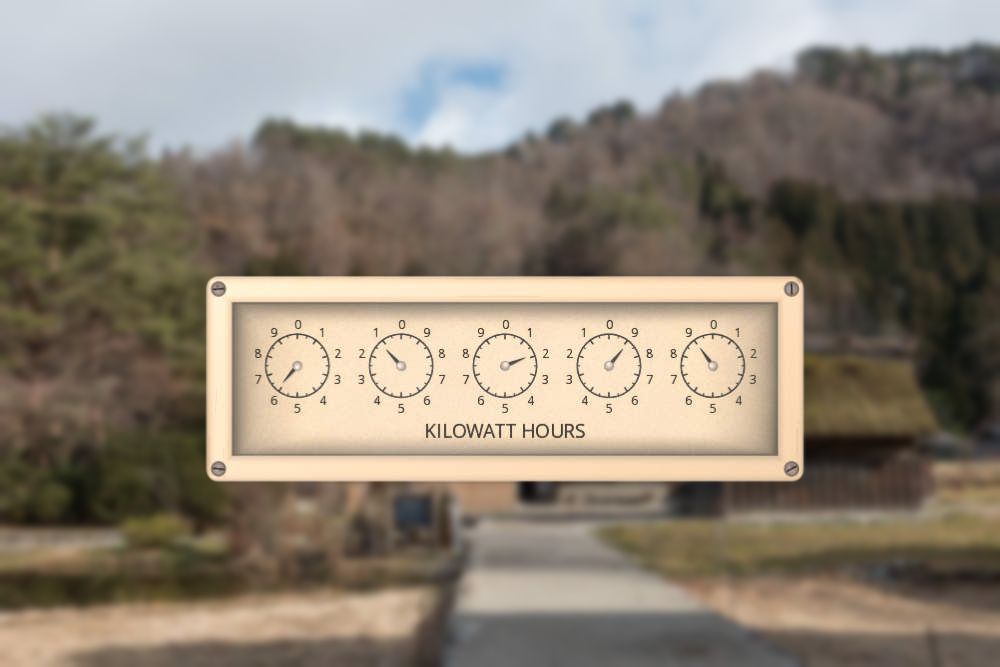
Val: 61189 kWh
